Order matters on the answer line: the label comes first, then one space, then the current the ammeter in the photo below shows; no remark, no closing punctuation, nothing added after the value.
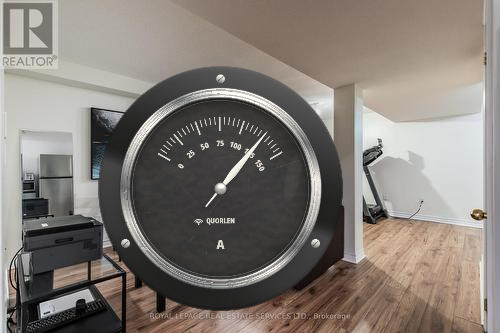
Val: 125 A
